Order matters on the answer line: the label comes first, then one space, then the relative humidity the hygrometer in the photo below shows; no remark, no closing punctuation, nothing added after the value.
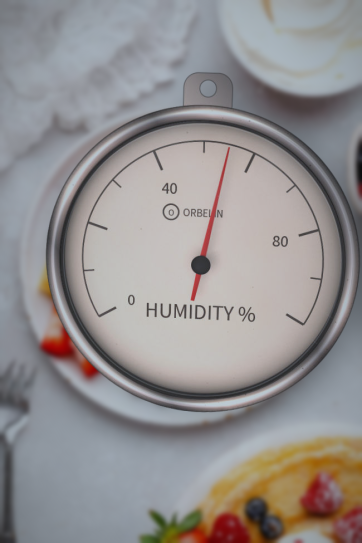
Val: 55 %
